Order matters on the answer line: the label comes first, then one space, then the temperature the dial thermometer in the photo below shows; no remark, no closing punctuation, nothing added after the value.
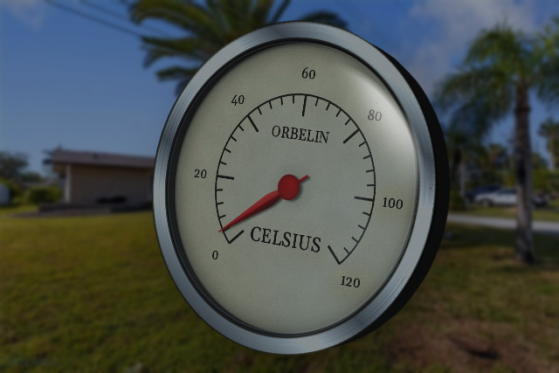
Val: 4 °C
